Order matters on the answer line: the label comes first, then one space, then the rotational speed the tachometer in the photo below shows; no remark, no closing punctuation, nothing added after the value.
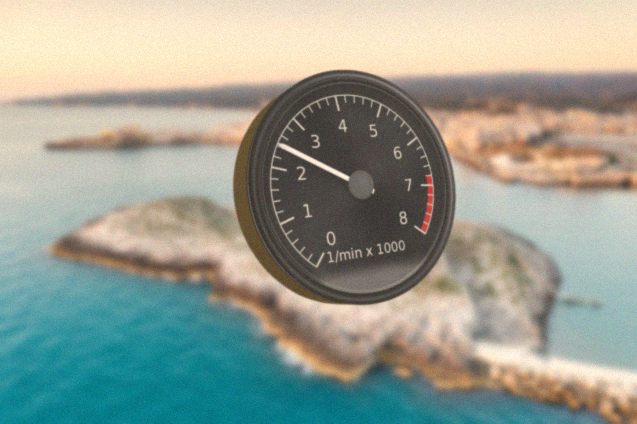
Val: 2400 rpm
